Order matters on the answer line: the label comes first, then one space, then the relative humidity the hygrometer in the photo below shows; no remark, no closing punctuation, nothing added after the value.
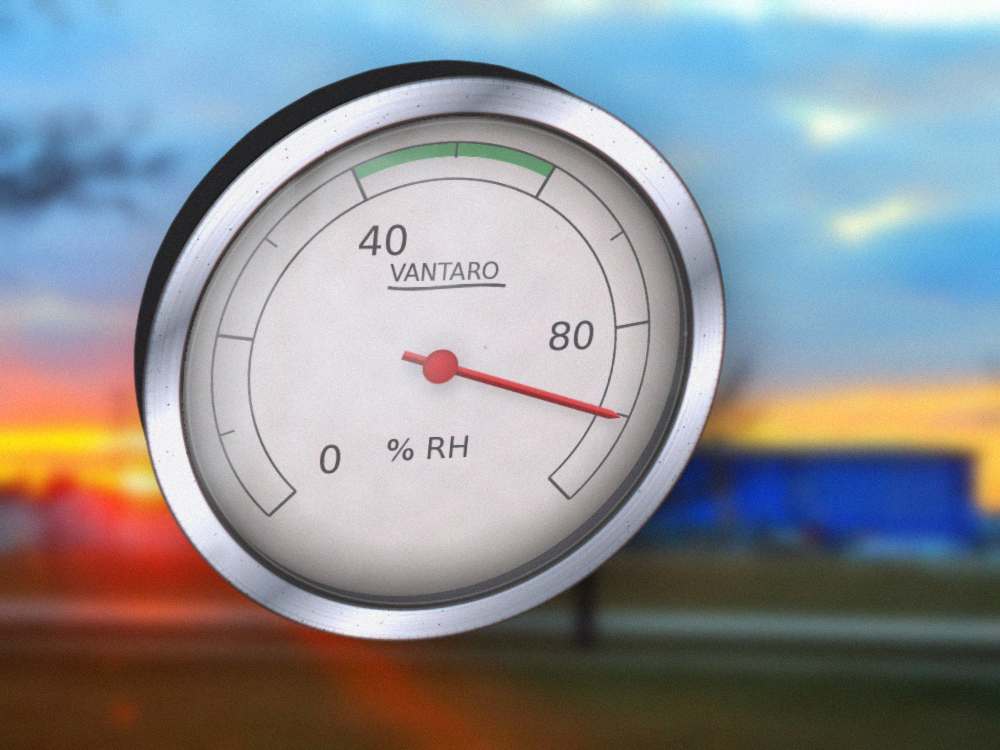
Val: 90 %
